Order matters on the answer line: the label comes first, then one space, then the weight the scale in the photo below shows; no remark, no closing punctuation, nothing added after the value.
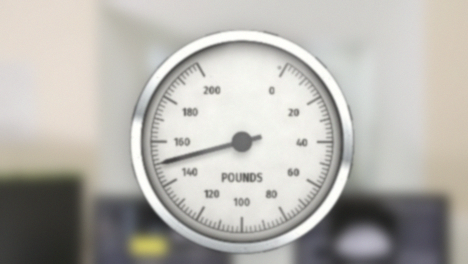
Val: 150 lb
